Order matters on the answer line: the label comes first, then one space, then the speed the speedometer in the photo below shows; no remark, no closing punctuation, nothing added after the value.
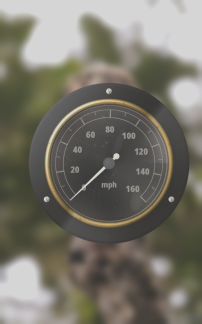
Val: 0 mph
